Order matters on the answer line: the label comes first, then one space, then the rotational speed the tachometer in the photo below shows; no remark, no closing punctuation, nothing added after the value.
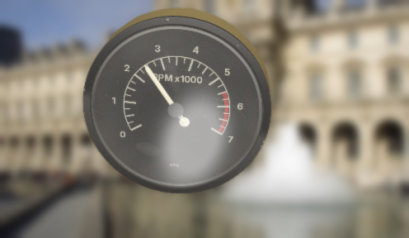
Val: 2500 rpm
